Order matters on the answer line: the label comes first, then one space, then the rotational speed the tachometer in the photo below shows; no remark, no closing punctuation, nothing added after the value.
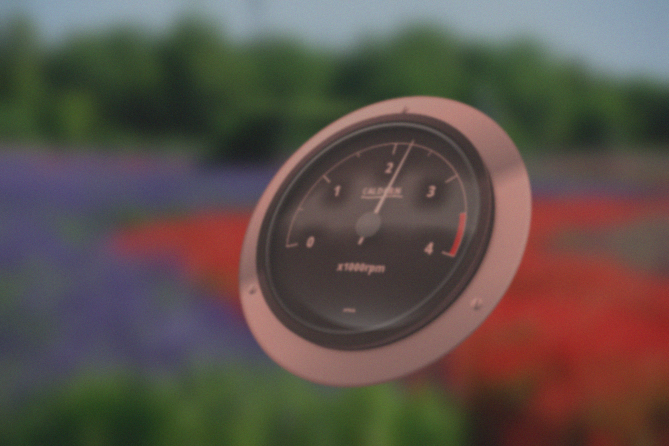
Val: 2250 rpm
